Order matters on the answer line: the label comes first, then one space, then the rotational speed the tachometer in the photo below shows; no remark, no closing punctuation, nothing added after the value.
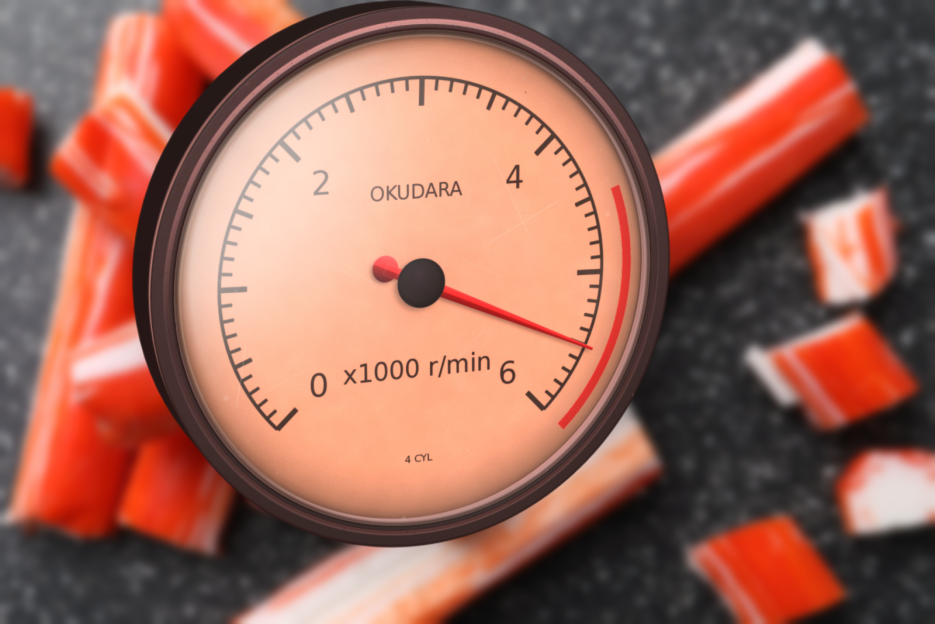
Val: 5500 rpm
